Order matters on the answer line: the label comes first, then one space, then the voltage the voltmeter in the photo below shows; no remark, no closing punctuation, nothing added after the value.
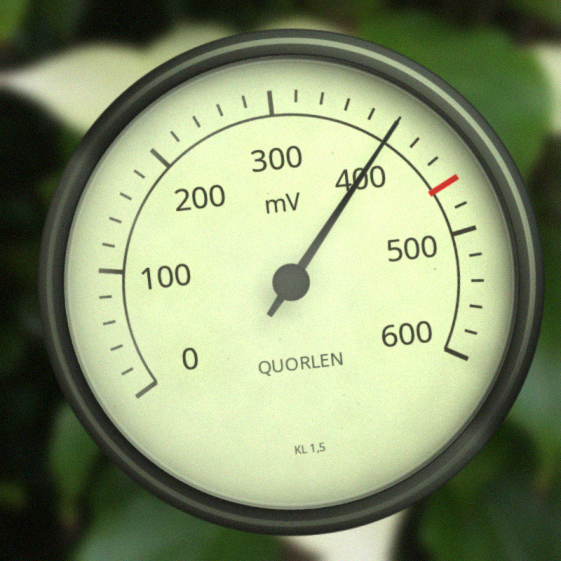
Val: 400 mV
